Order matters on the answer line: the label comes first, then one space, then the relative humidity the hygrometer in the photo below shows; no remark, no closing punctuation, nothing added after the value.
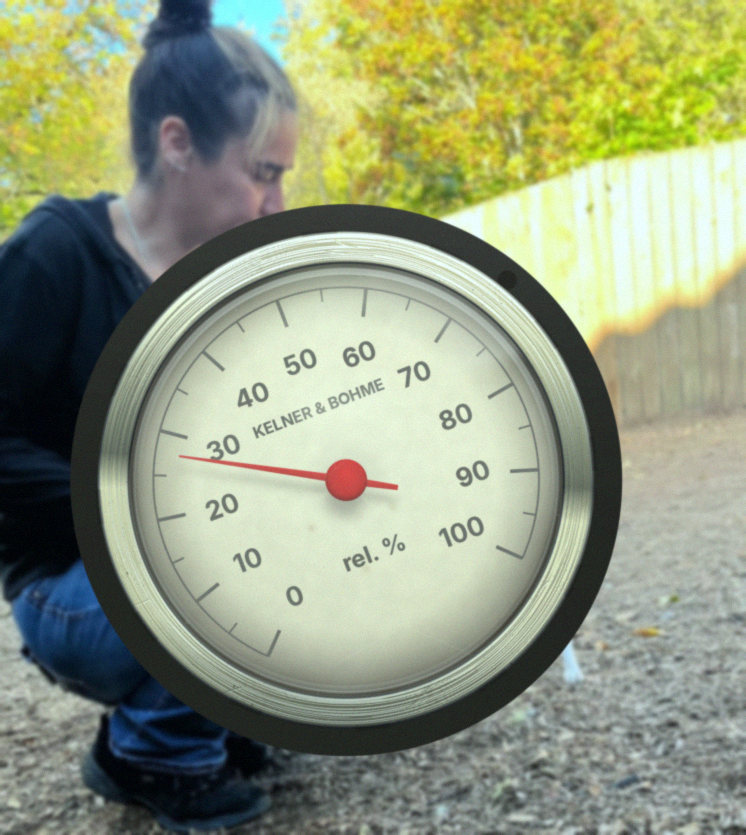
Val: 27.5 %
